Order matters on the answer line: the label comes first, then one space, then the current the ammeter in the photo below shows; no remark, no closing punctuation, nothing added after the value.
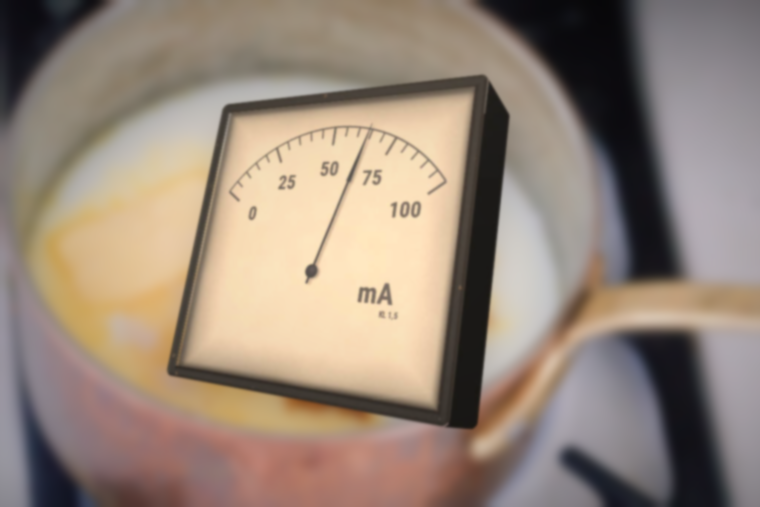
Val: 65 mA
